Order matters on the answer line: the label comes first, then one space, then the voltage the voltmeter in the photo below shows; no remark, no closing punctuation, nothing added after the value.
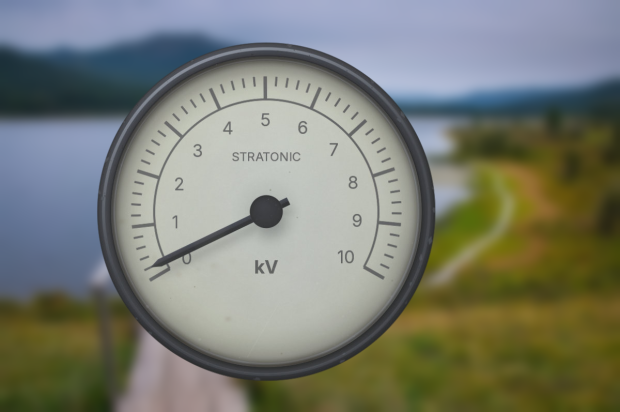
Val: 0.2 kV
